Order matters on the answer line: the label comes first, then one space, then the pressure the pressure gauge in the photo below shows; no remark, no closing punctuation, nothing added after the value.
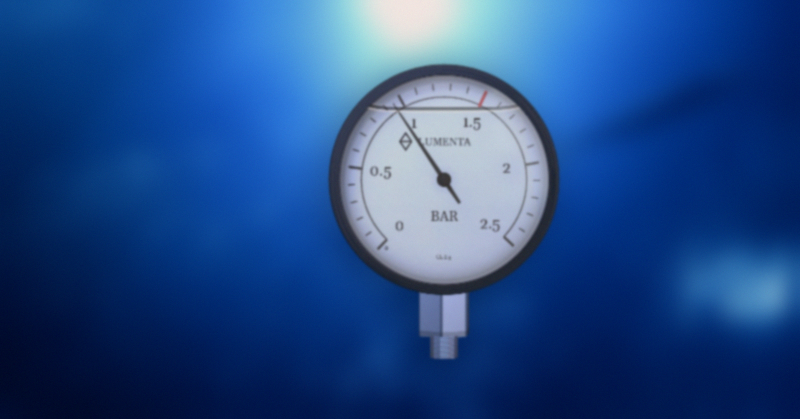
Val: 0.95 bar
